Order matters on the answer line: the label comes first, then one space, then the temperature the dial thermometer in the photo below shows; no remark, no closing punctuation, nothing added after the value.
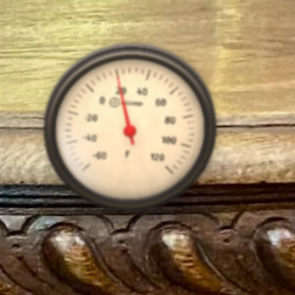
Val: 20 °F
